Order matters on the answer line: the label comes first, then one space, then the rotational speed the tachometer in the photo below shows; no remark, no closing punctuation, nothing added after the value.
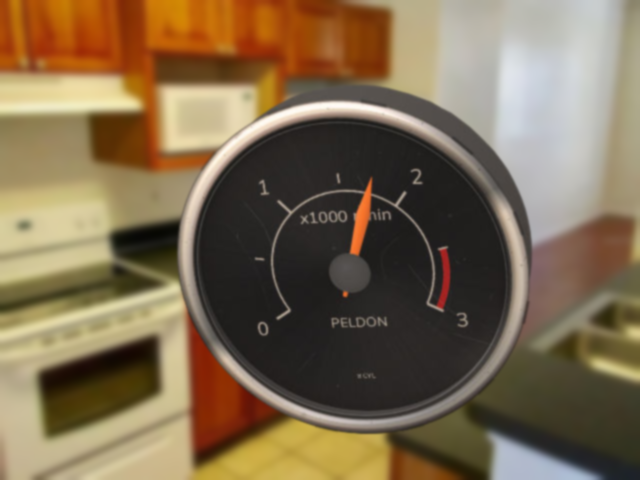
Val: 1750 rpm
